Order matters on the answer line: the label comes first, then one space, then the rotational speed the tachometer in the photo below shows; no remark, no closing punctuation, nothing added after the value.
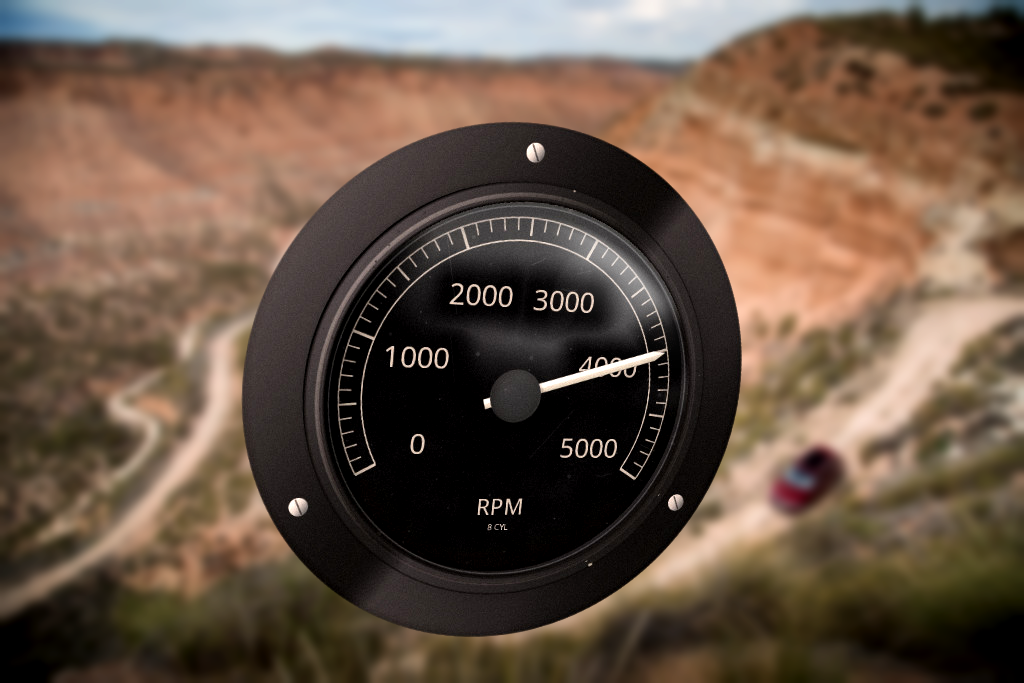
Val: 4000 rpm
